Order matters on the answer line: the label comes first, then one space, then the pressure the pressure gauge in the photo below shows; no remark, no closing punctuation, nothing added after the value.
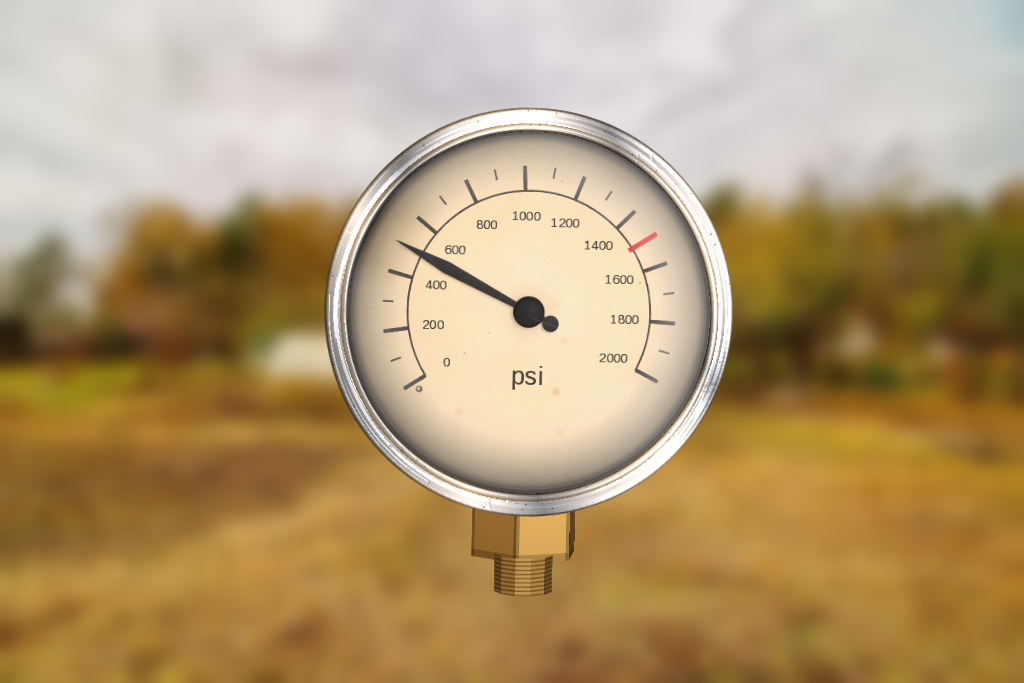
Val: 500 psi
